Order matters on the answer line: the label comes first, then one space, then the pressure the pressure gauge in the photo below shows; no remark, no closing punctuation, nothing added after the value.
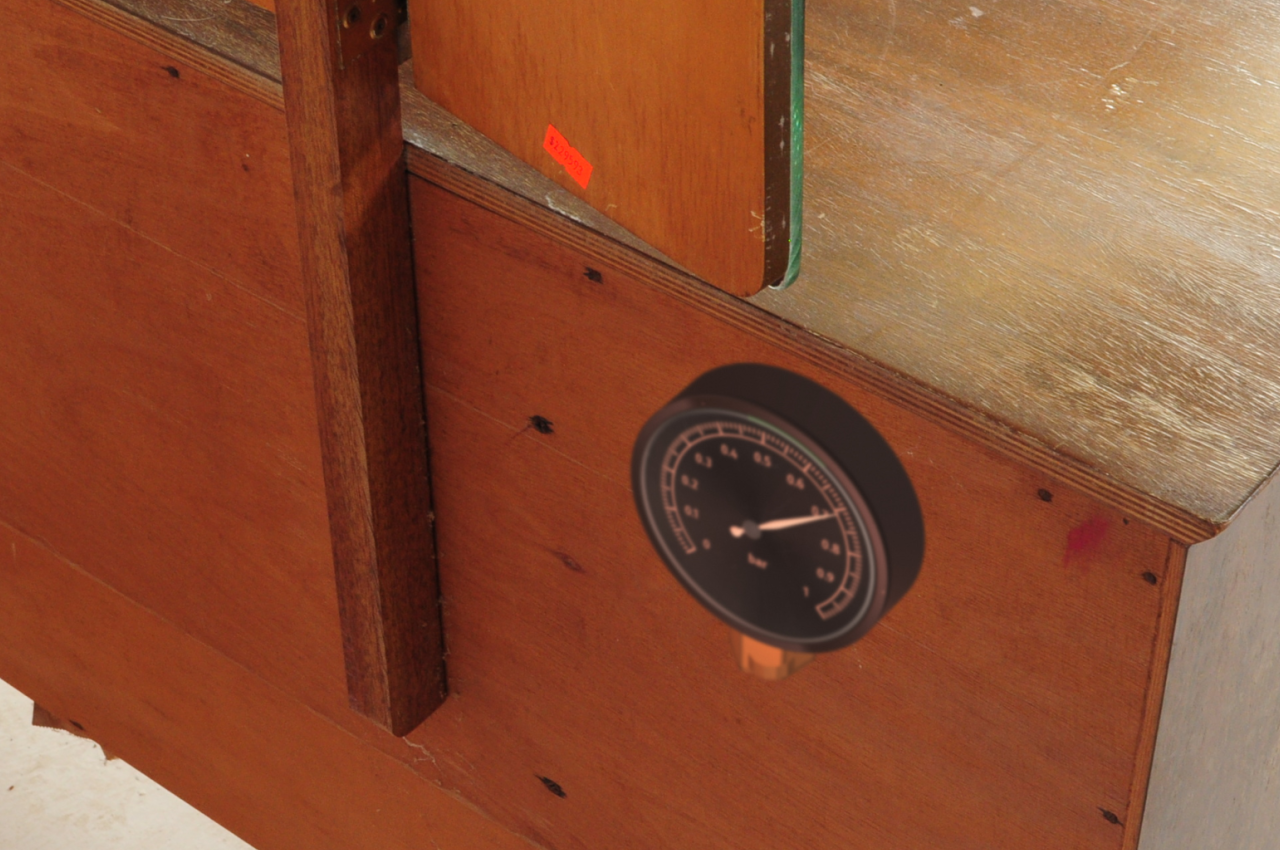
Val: 0.7 bar
